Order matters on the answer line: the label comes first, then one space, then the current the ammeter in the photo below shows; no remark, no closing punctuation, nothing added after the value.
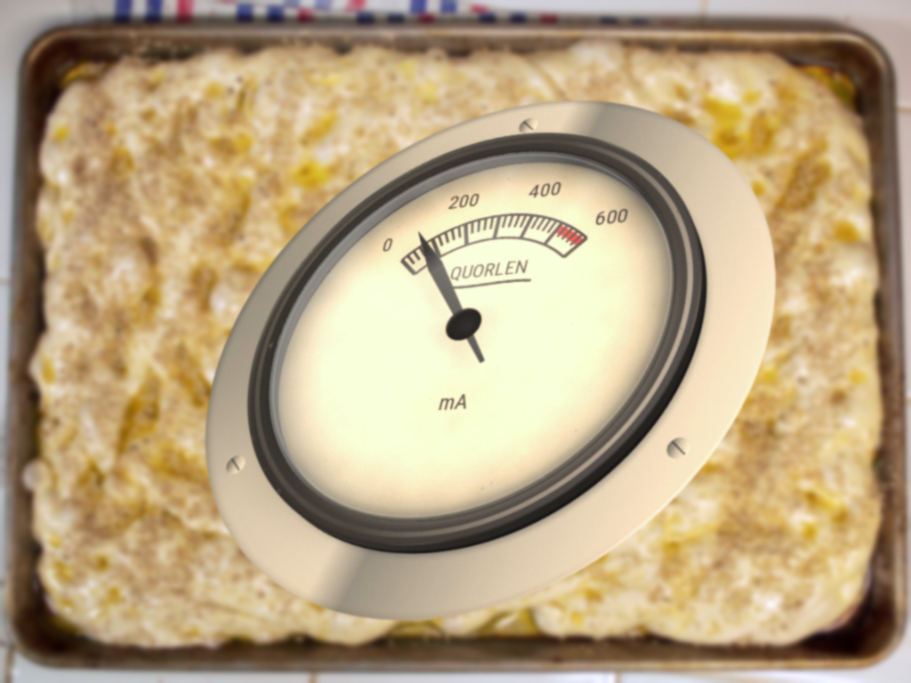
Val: 80 mA
